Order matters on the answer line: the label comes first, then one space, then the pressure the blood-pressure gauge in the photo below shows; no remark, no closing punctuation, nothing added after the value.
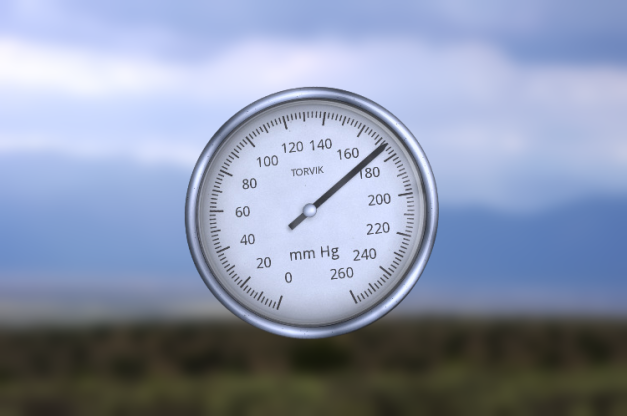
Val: 174 mmHg
